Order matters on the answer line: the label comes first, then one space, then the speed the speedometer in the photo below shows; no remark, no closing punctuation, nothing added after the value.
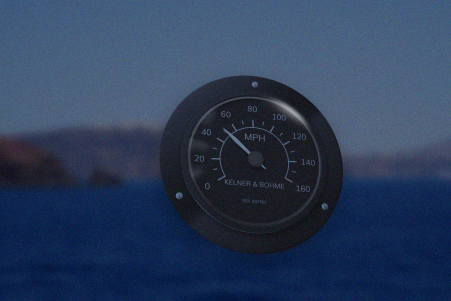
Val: 50 mph
